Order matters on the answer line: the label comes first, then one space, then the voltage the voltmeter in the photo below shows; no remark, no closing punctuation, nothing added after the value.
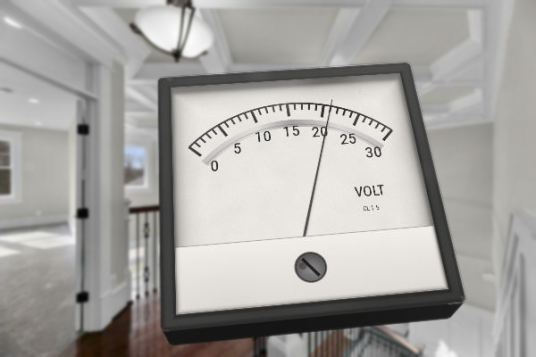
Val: 21 V
